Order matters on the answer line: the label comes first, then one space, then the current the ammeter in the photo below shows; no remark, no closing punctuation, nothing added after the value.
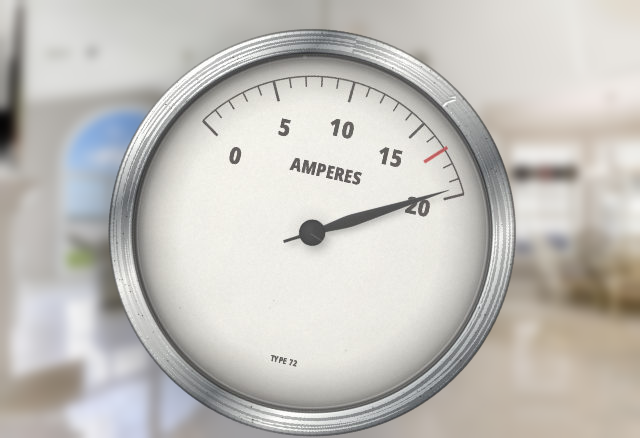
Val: 19.5 A
